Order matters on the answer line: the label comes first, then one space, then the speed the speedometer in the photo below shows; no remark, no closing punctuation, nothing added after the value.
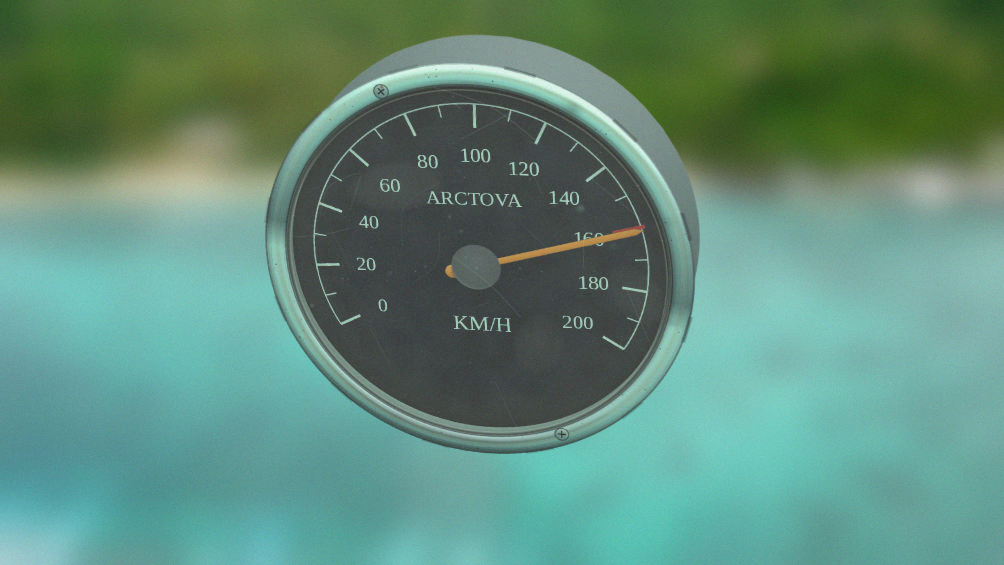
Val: 160 km/h
